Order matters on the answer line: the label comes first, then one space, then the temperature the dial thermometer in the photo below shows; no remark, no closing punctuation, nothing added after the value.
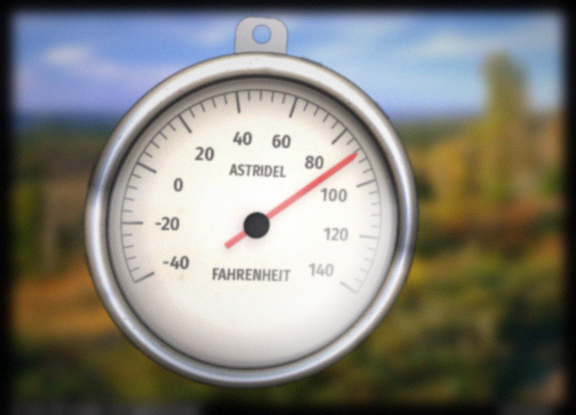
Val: 88 °F
